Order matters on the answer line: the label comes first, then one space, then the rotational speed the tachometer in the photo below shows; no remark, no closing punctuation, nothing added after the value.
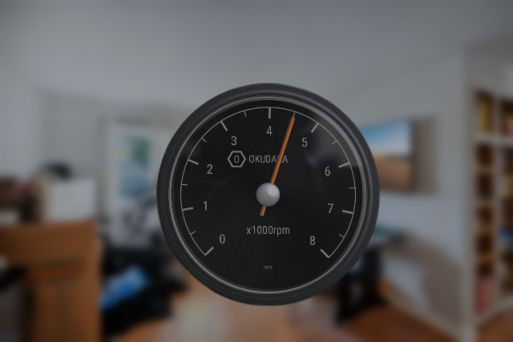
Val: 4500 rpm
